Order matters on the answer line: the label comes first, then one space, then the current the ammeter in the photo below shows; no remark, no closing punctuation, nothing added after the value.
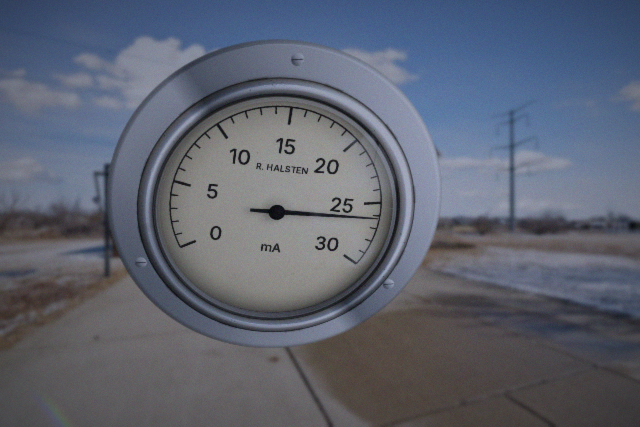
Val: 26 mA
